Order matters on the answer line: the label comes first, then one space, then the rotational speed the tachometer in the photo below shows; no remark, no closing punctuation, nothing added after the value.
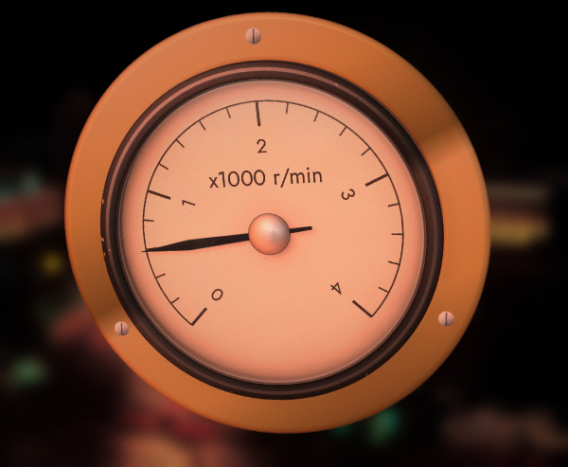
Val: 600 rpm
